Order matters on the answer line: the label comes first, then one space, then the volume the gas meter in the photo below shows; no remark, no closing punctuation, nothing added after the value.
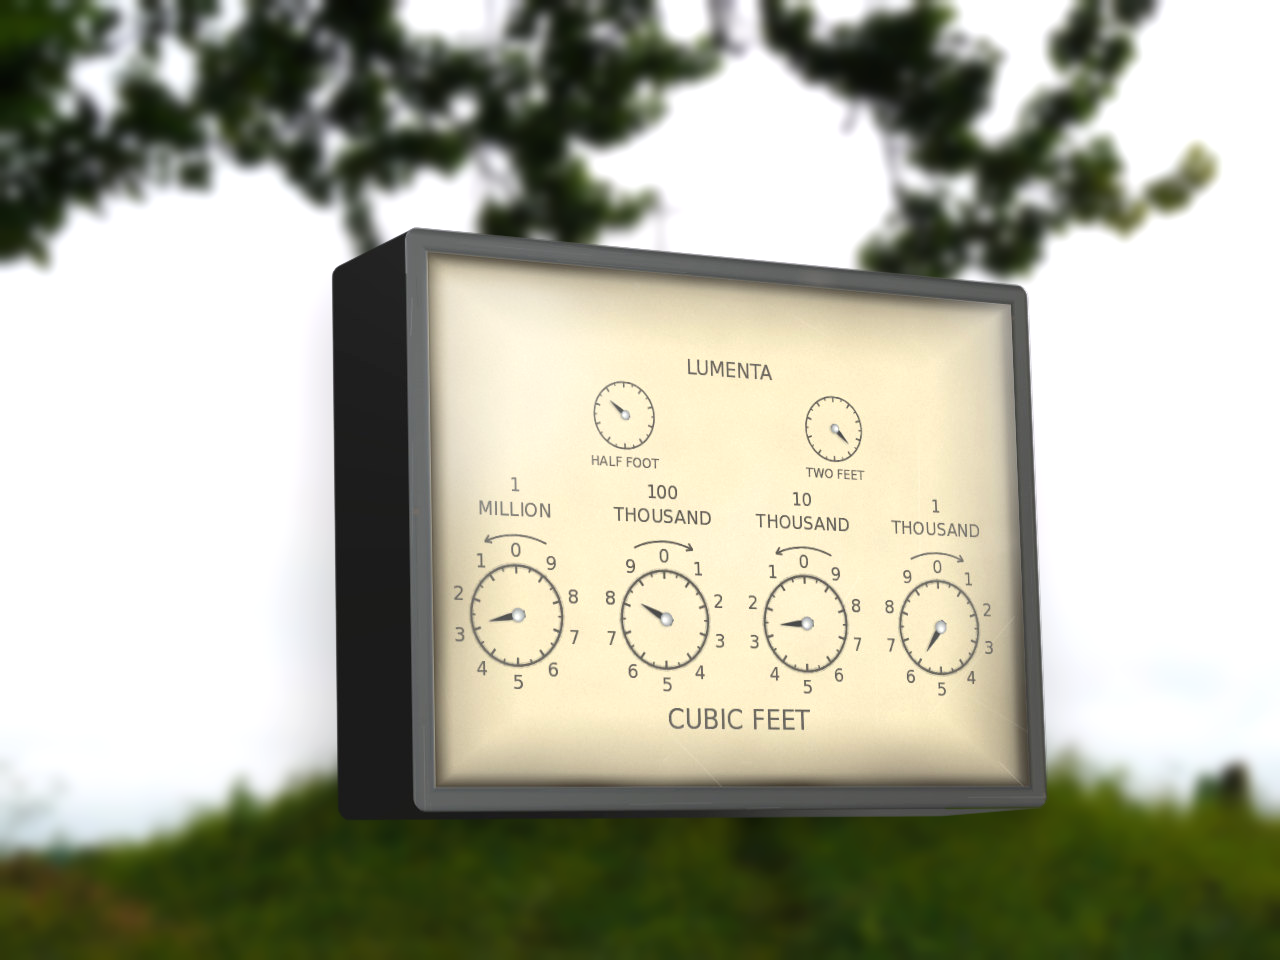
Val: 282600 ft³
